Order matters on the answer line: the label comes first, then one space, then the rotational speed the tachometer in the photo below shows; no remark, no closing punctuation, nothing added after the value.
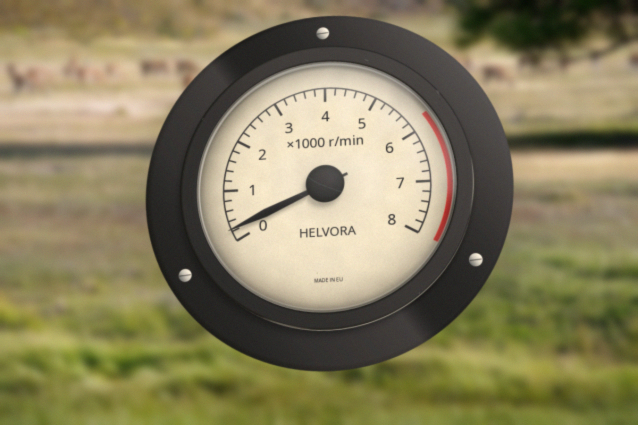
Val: 200 rpm
